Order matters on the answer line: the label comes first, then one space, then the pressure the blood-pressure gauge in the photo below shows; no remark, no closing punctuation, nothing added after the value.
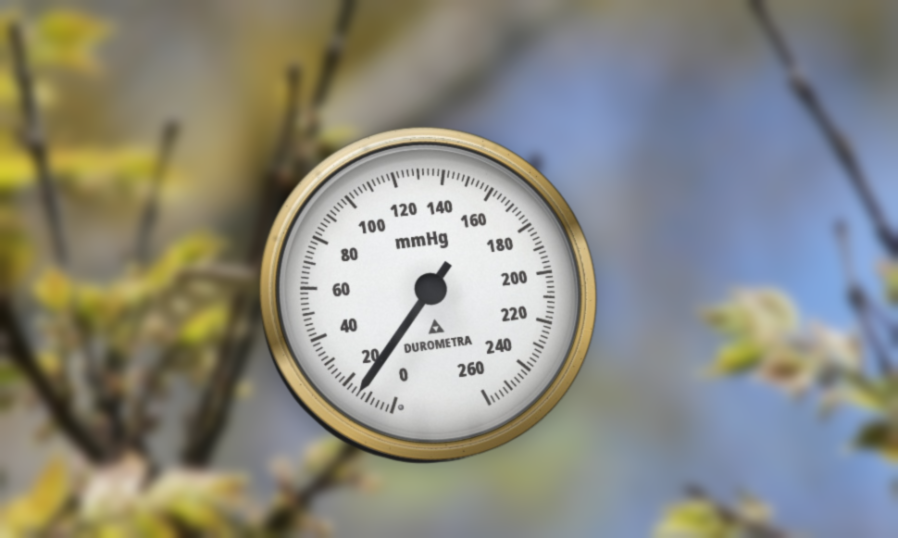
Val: 14 mmHg
